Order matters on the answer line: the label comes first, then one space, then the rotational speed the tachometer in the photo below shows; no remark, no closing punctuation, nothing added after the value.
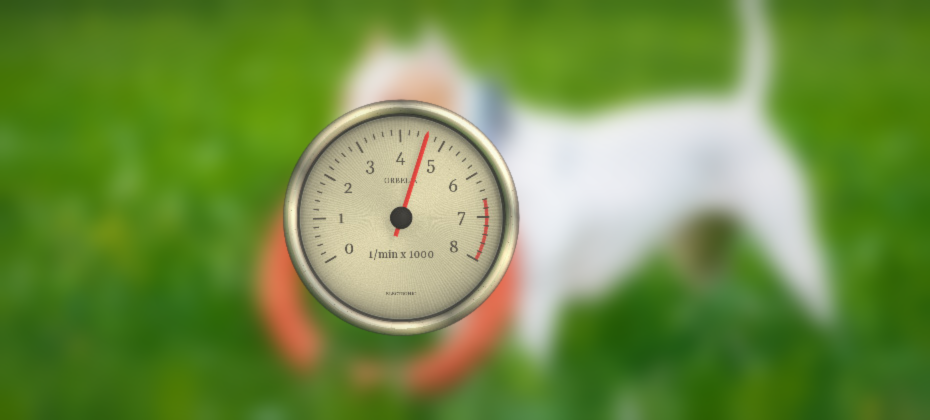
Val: 4600 rpm
